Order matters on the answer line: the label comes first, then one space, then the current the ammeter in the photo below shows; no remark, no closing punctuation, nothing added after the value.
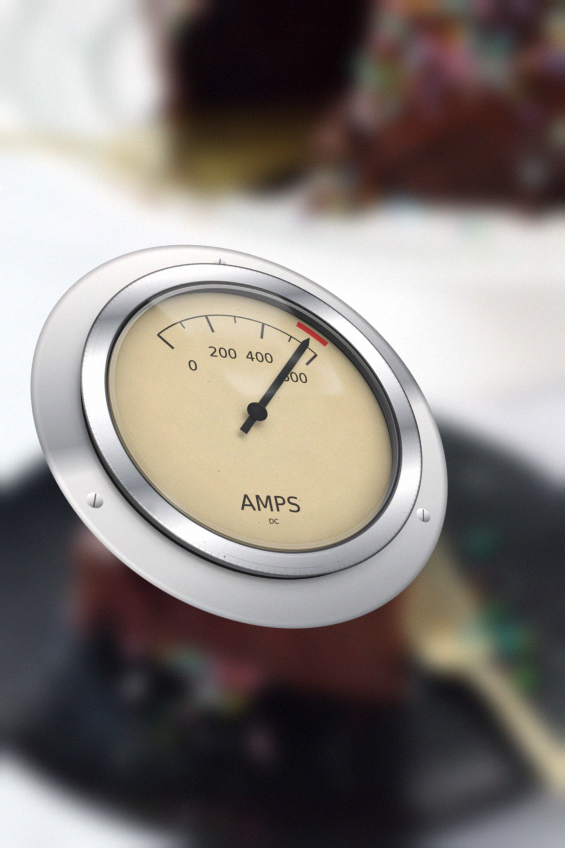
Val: 550 A
